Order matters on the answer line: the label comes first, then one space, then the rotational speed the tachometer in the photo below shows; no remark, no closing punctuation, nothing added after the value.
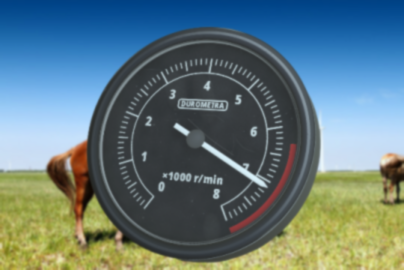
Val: 7100 rpm
